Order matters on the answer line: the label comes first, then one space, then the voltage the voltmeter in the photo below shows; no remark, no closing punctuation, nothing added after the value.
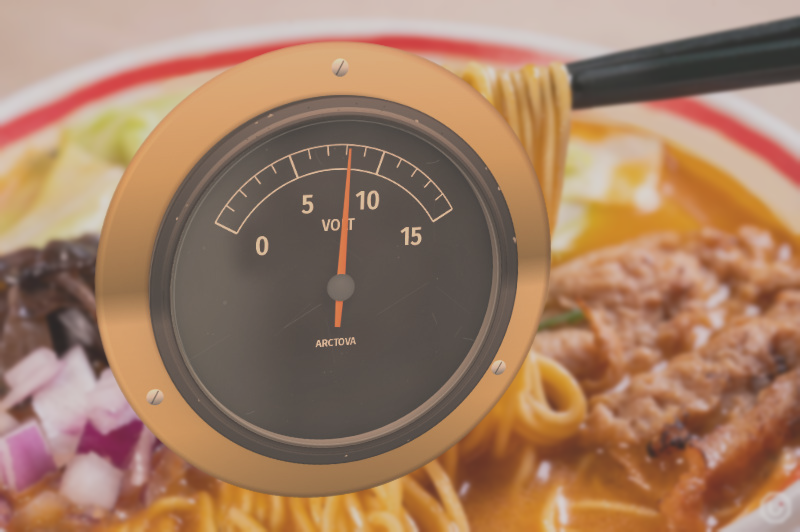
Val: 8 V
